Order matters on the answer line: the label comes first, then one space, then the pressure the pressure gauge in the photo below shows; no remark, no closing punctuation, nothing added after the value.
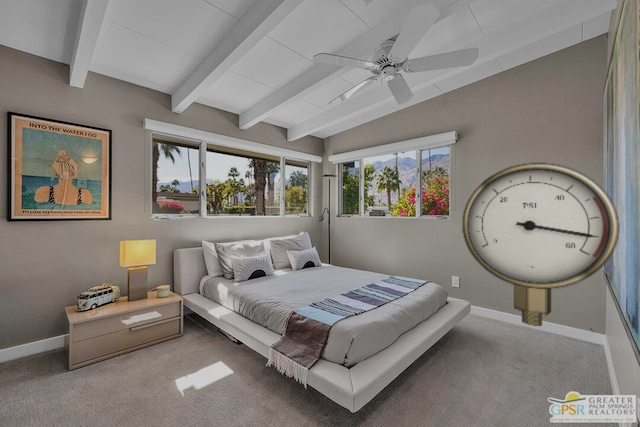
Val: 55 psi
